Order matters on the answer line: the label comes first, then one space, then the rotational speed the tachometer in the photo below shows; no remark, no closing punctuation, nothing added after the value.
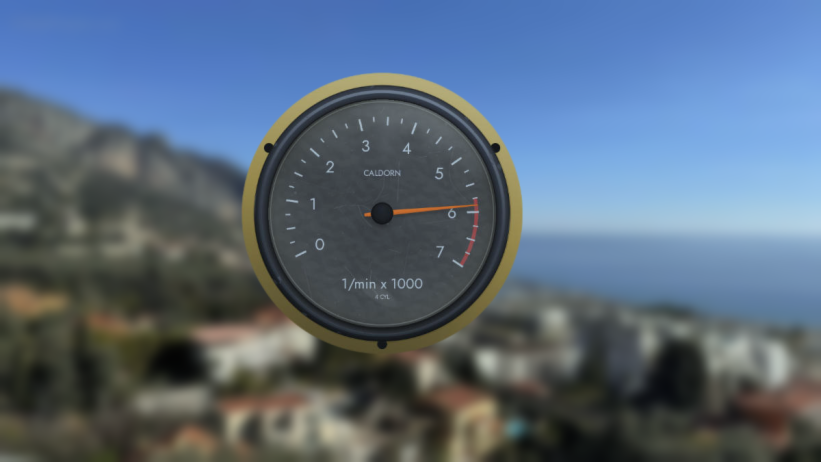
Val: 5875 rpm
